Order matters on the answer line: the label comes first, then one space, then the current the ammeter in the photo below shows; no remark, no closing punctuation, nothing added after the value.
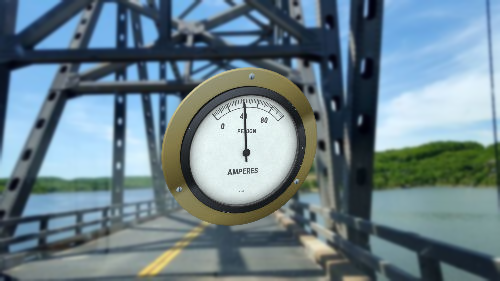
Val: 40 A
